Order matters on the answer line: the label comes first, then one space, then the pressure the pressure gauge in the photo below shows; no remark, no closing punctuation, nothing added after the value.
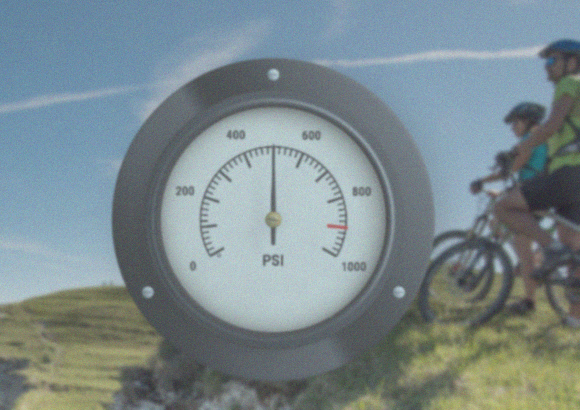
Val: 500 psi
